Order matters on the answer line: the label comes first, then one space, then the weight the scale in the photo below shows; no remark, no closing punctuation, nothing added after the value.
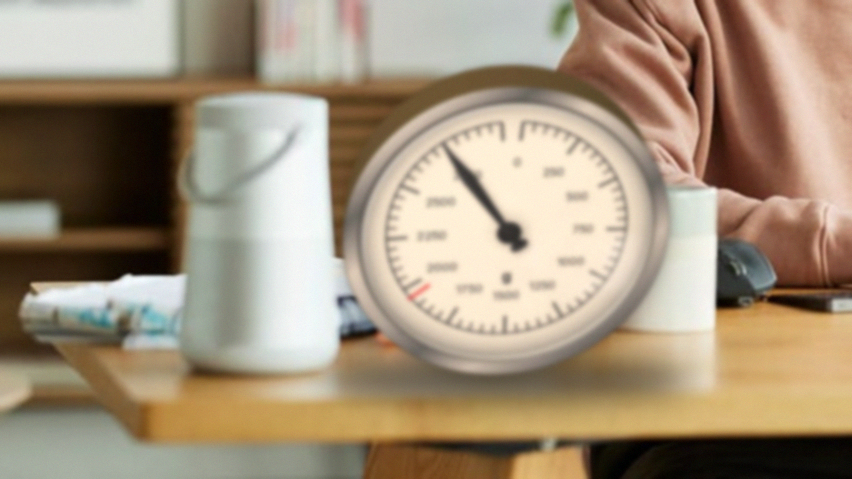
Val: 2750 g
